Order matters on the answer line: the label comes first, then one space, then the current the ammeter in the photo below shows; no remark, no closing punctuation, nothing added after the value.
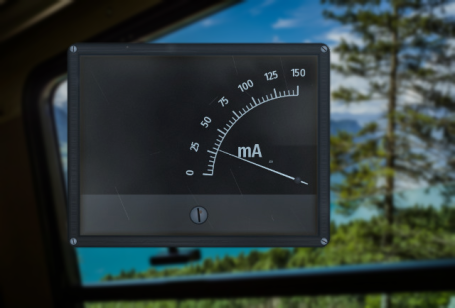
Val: 30 mA
